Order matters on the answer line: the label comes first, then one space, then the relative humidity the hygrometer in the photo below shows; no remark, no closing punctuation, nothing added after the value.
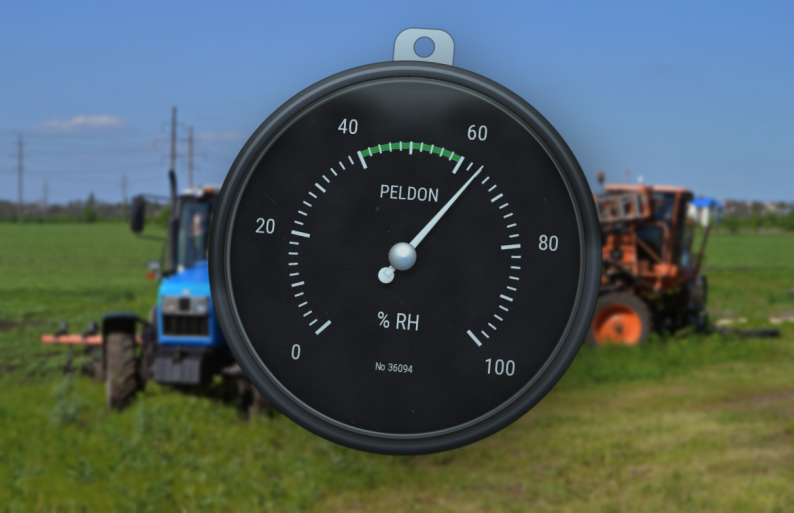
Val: 64 %
